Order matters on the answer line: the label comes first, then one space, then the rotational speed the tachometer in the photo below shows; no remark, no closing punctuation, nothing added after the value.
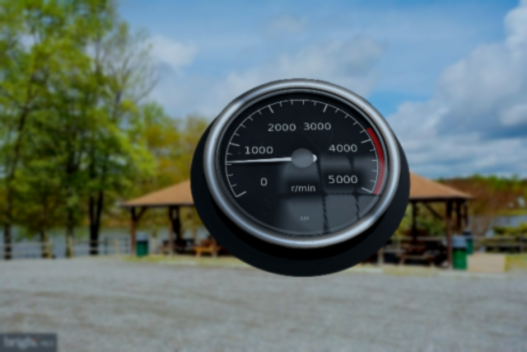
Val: 600 rpm
